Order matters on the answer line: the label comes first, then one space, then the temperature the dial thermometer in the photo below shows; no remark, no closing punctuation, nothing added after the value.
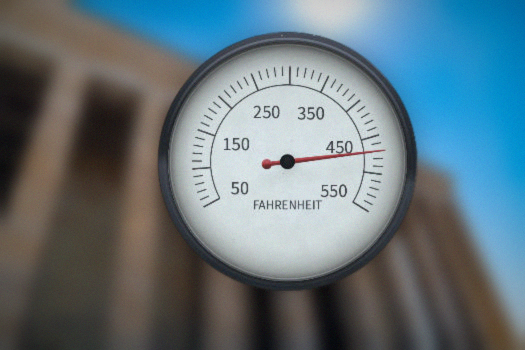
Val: 470 °F
